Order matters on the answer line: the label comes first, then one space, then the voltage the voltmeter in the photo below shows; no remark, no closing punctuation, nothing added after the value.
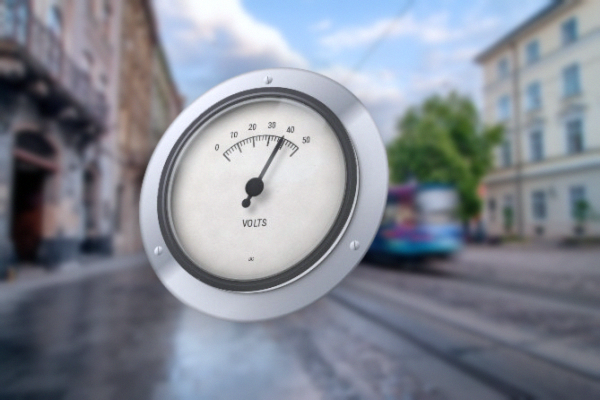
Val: 40 V
